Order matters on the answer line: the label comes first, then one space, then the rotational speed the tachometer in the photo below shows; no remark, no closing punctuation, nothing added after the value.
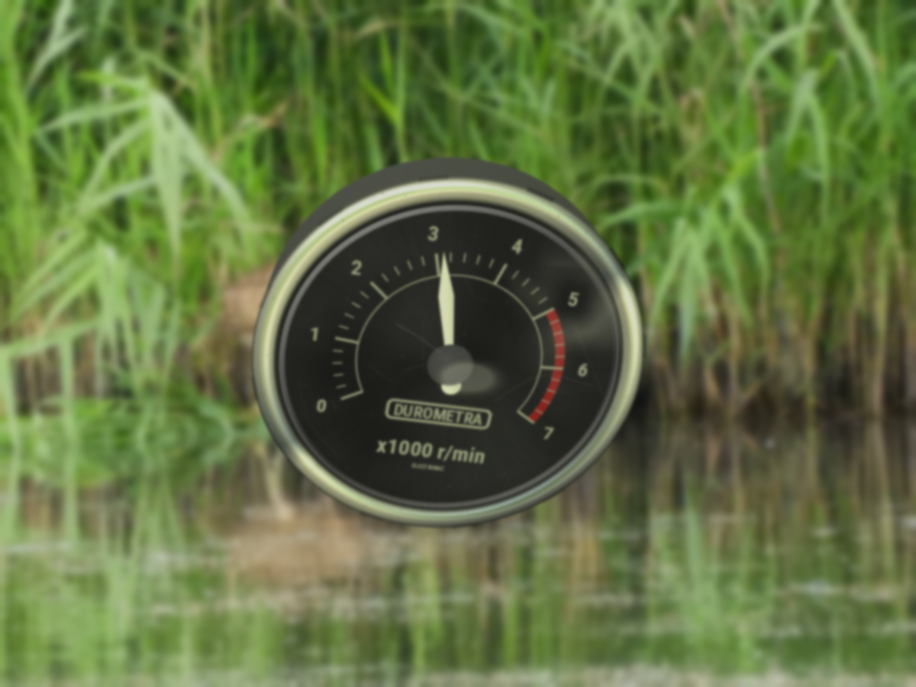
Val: 3100 rpm
